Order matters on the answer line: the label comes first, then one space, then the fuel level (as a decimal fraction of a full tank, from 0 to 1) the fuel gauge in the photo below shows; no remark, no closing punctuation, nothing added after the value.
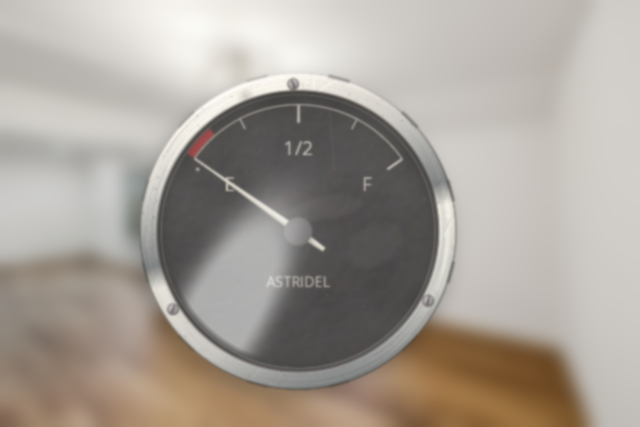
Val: 0
